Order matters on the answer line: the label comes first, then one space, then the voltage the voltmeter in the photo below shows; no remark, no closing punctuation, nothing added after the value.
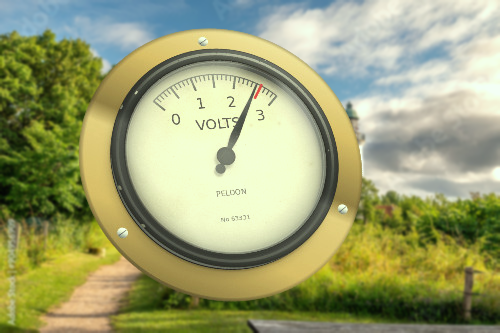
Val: 2.5 V
